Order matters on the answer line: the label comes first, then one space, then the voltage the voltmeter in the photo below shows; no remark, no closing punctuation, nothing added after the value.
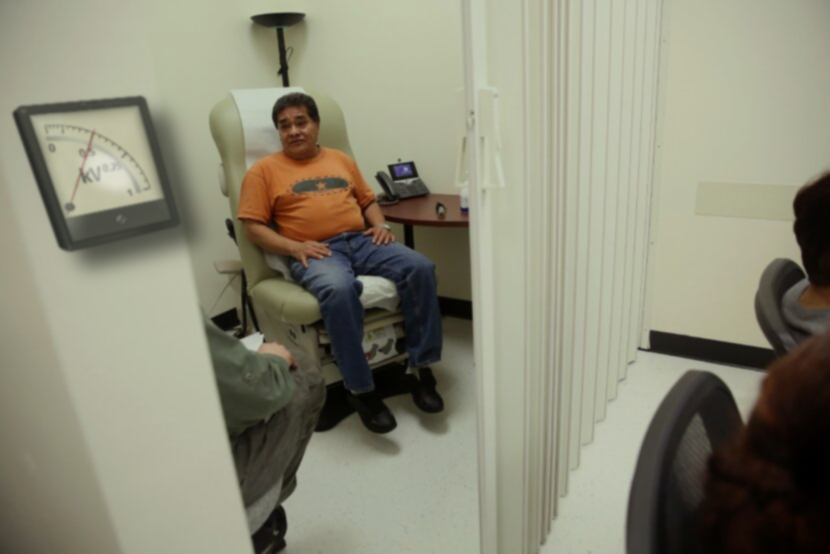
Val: 0.5 kV
